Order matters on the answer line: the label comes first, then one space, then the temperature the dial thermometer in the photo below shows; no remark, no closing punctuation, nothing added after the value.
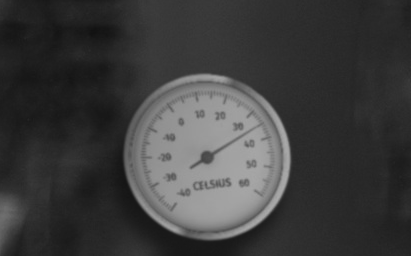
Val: 35 °C
